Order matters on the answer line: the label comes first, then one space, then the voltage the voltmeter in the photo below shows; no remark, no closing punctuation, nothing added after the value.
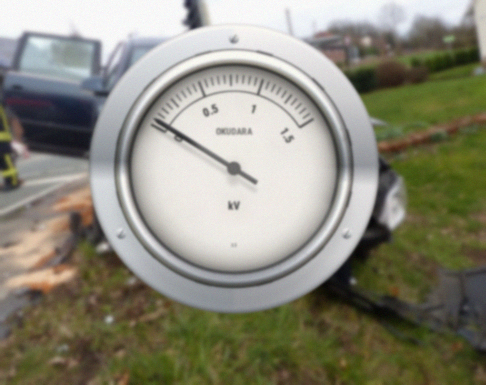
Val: 0.05 kV
